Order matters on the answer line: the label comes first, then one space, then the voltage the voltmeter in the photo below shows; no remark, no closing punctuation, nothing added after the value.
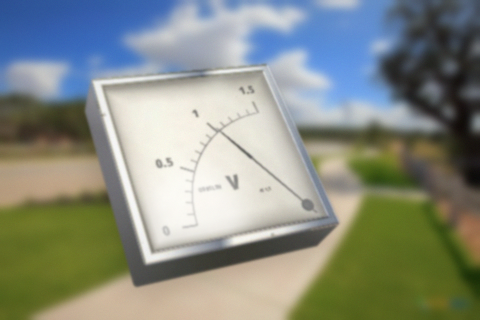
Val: 1 V
